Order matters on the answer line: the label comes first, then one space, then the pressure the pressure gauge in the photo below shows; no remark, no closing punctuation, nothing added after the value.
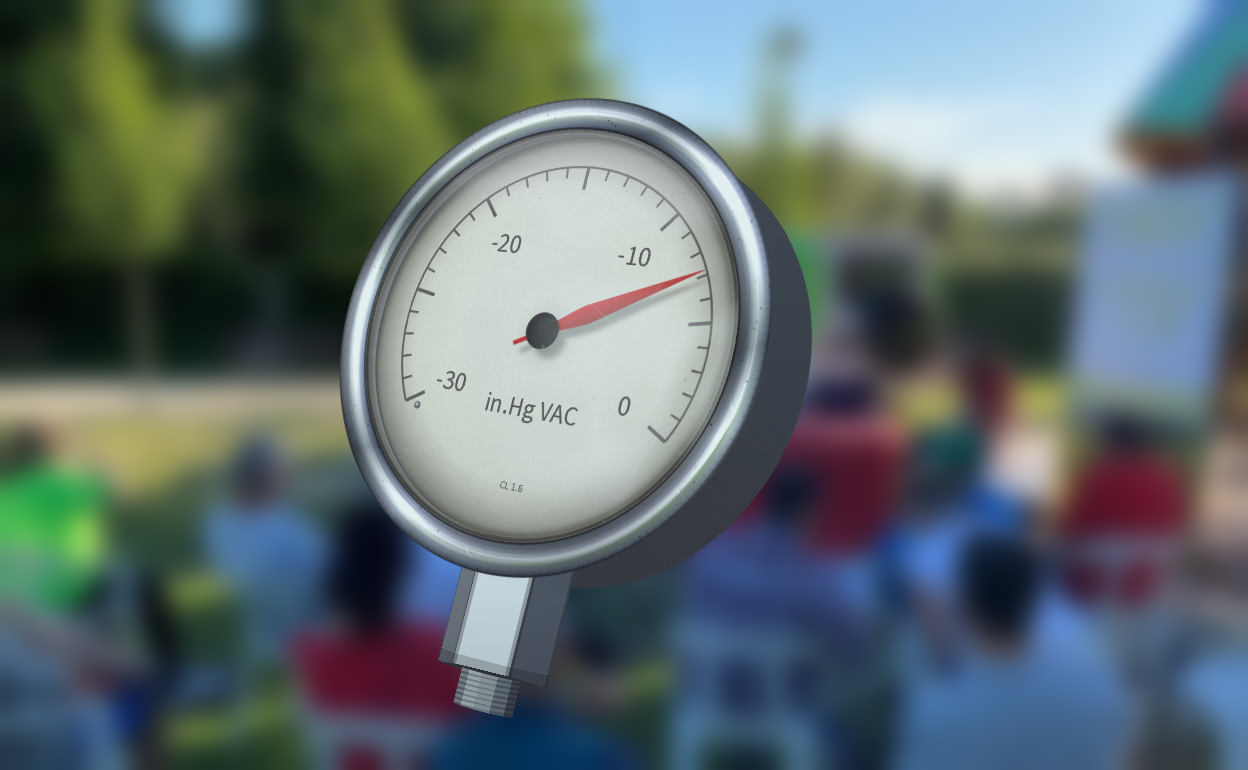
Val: -7 inHg
